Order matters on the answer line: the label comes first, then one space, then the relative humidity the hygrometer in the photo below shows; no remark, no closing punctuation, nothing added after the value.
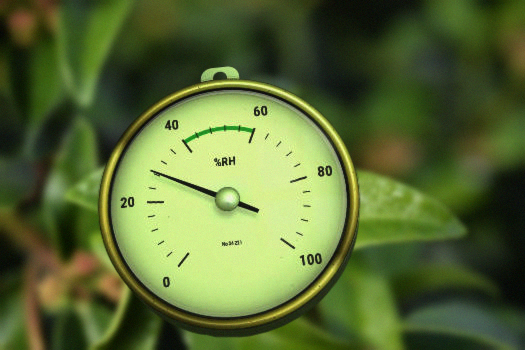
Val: 28 %
